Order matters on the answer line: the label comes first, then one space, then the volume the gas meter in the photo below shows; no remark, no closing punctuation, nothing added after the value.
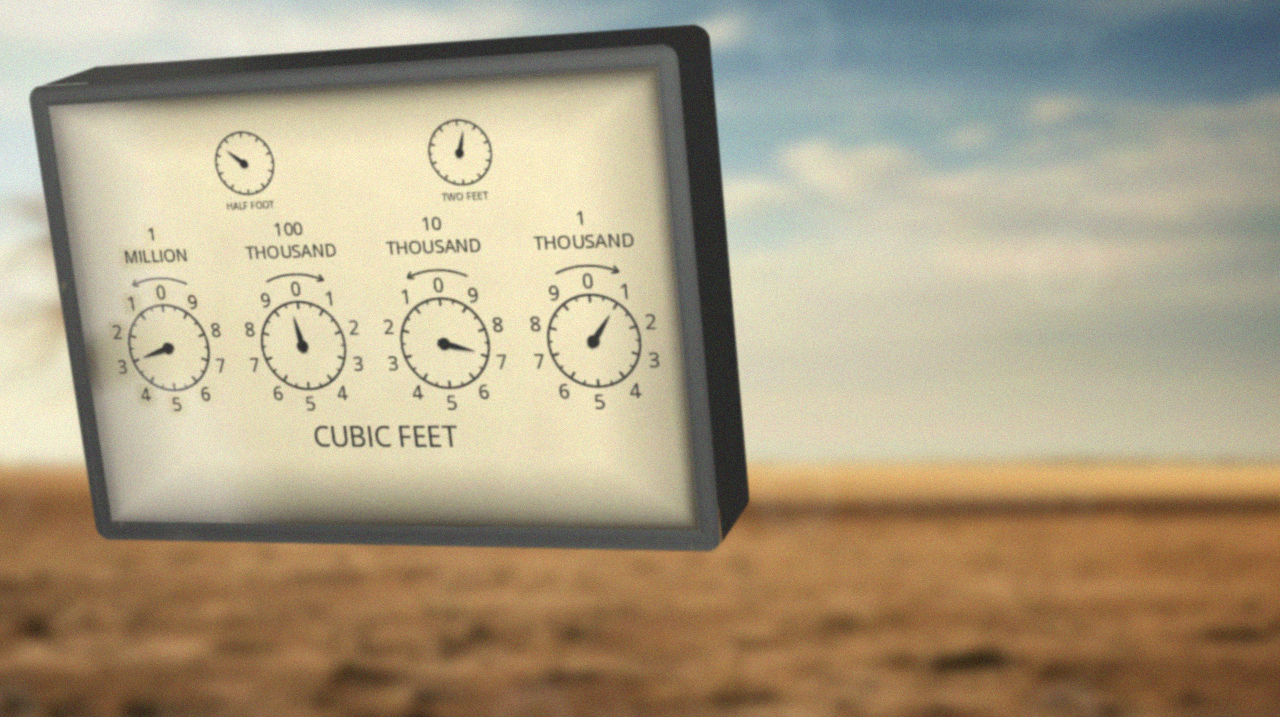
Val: 297100 ft³
